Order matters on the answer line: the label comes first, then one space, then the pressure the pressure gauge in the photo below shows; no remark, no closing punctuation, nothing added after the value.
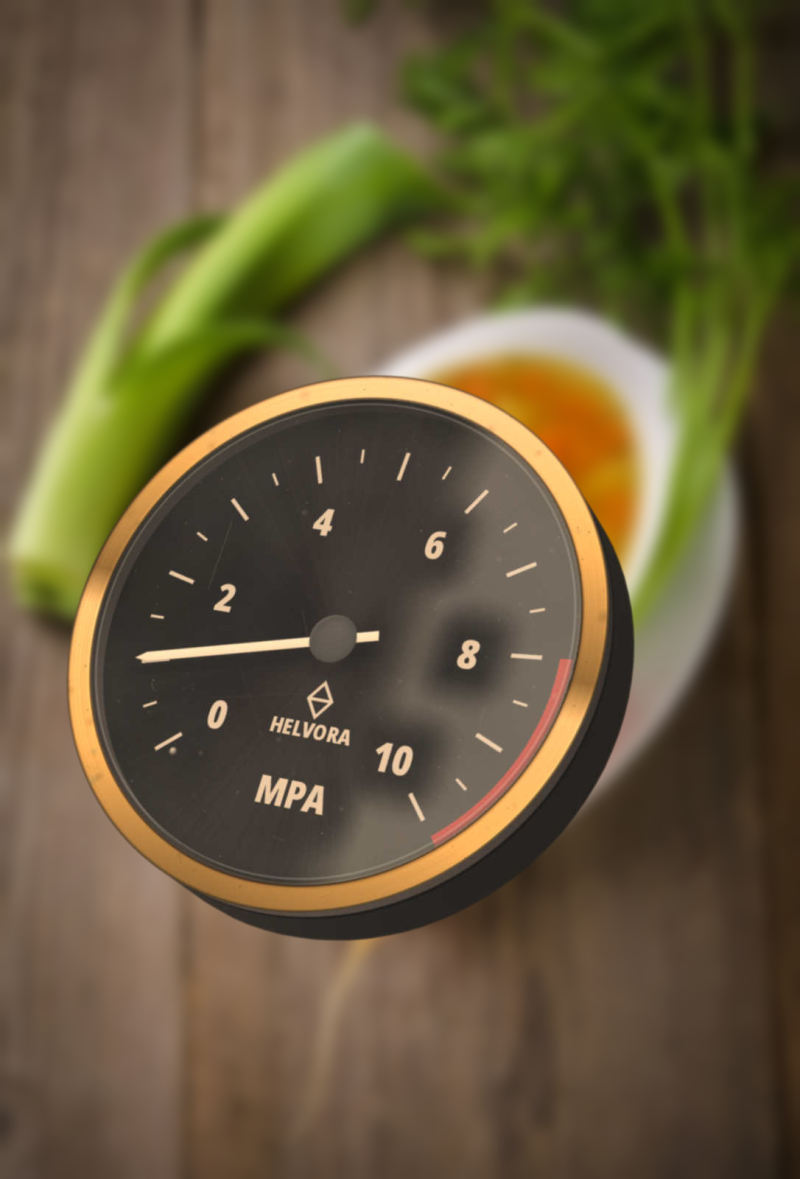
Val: 1 MPa
